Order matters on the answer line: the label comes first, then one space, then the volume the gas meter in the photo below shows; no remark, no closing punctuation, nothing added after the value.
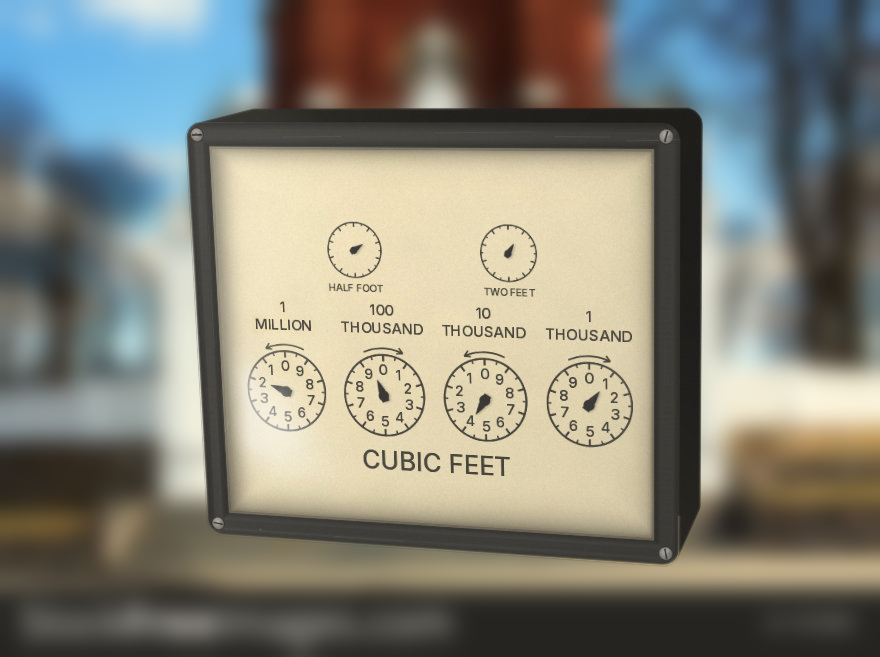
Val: 194100 ft³
